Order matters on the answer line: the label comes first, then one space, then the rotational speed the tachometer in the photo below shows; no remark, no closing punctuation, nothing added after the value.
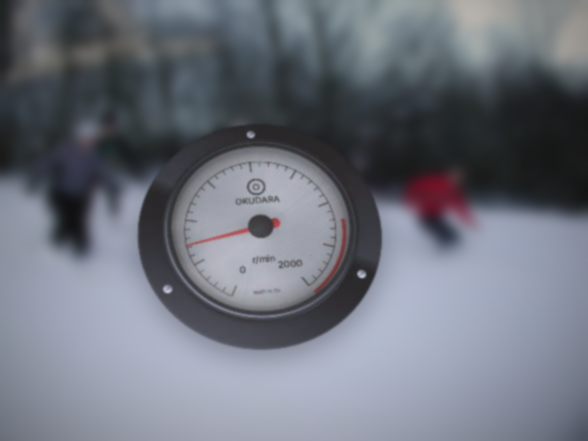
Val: 350 rpm
